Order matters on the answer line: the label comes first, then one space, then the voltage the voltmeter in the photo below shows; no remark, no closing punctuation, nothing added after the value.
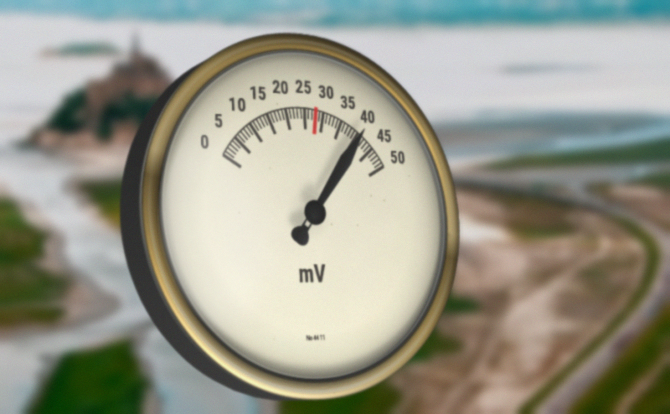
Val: 40 mV
